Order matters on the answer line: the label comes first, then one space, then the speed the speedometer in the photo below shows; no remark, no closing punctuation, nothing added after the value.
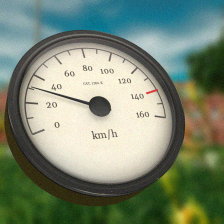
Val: 30 km/h
